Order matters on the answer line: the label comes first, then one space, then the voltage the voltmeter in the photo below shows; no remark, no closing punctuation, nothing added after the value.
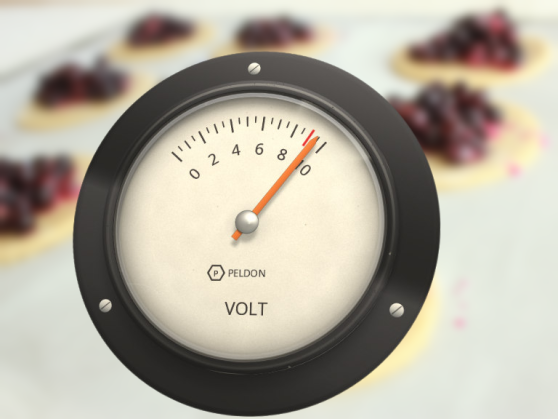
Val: 9.5 V
